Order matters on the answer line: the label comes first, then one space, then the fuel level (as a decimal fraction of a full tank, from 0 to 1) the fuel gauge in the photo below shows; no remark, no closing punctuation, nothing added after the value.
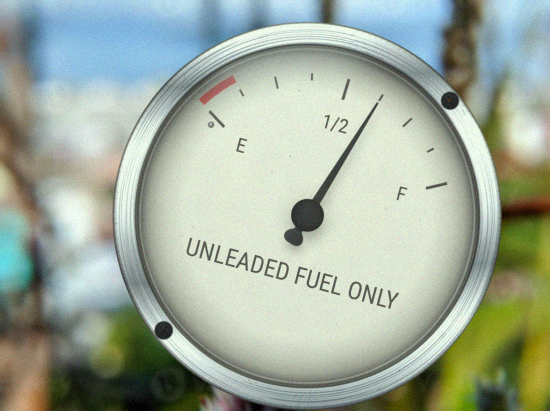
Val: 0.625
